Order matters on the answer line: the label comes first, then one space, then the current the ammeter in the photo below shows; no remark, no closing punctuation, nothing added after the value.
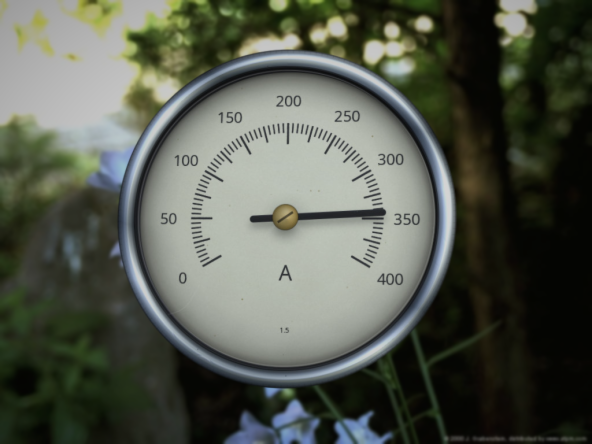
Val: 345 A
